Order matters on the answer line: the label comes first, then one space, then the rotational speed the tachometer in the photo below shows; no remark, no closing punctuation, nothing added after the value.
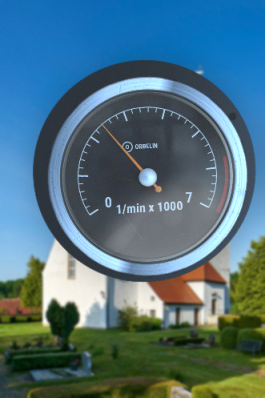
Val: 2400 rpm
